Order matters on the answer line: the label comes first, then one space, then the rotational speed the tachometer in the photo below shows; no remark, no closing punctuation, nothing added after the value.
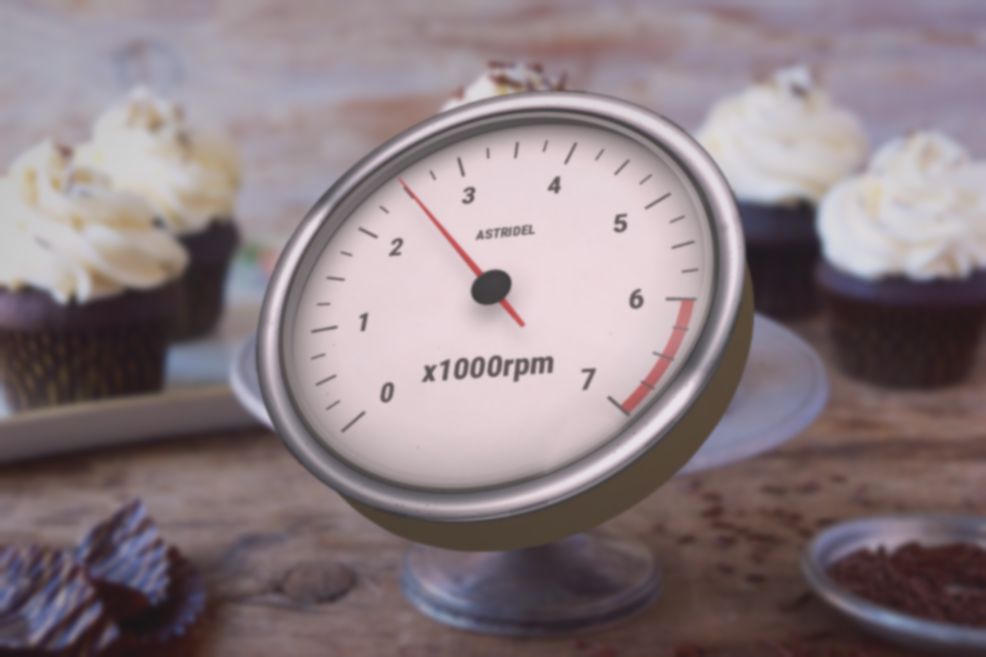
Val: 2500 rpm
